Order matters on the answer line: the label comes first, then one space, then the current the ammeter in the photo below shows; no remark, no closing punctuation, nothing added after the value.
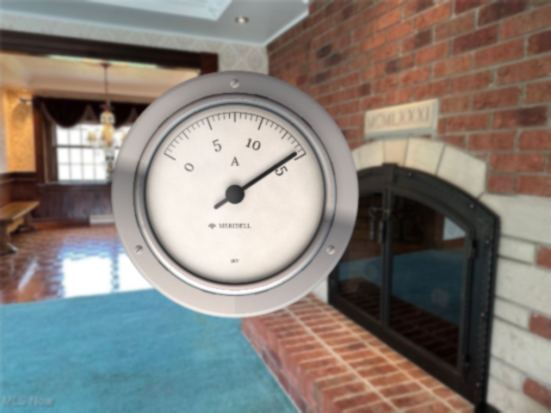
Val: 14.5 A
